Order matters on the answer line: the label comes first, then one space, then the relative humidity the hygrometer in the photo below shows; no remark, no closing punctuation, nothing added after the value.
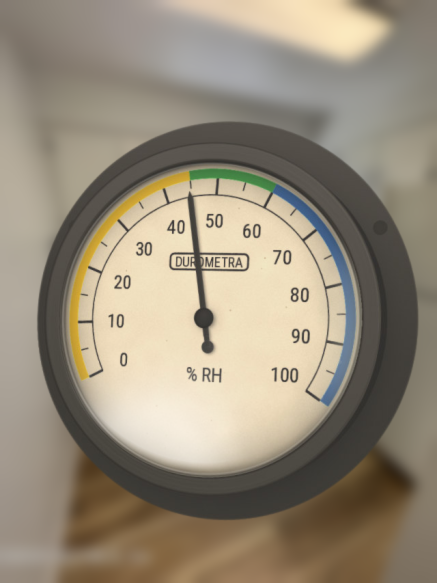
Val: 45 %
